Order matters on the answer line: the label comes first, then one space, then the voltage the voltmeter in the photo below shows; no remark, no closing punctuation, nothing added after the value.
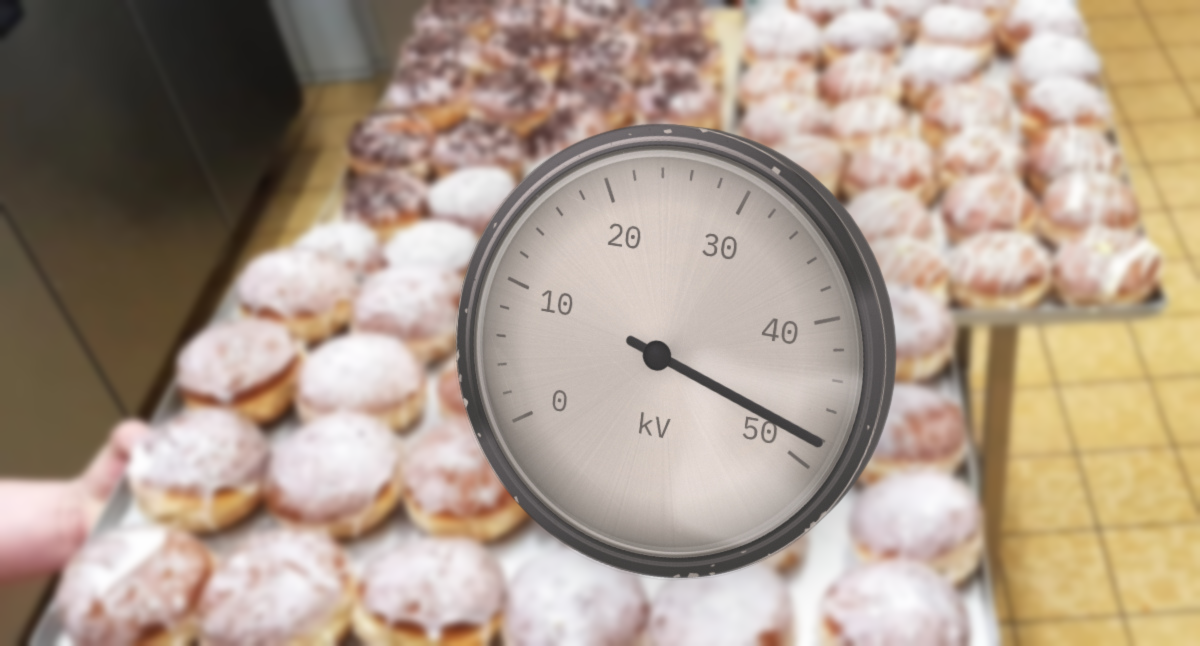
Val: 48 kV
